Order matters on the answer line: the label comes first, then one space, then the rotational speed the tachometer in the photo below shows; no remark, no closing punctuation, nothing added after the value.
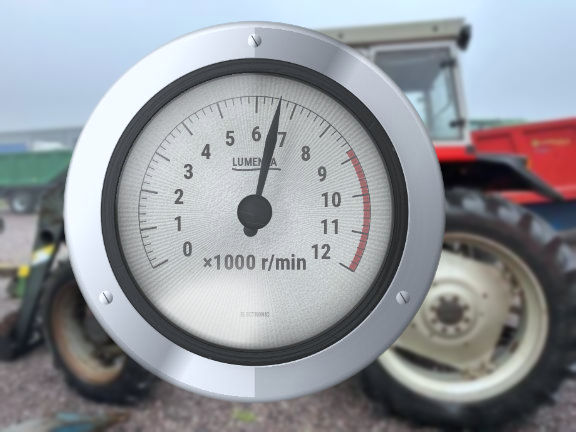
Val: 6600 rpm
